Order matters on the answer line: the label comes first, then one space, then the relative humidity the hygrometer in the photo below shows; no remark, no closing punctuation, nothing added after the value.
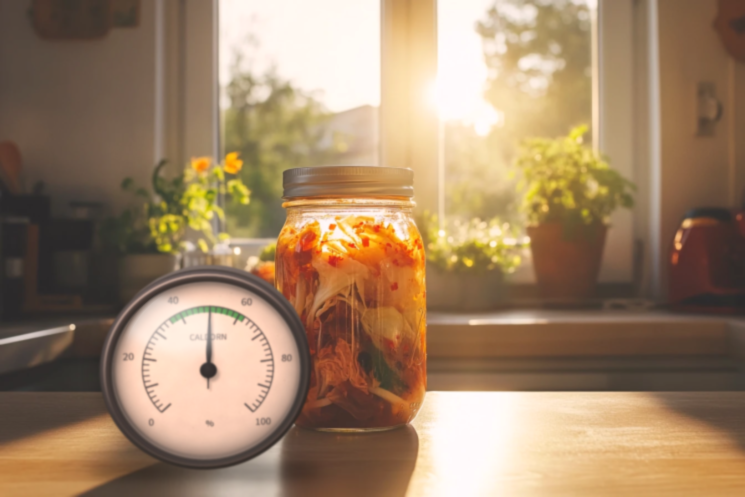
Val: 50 %
